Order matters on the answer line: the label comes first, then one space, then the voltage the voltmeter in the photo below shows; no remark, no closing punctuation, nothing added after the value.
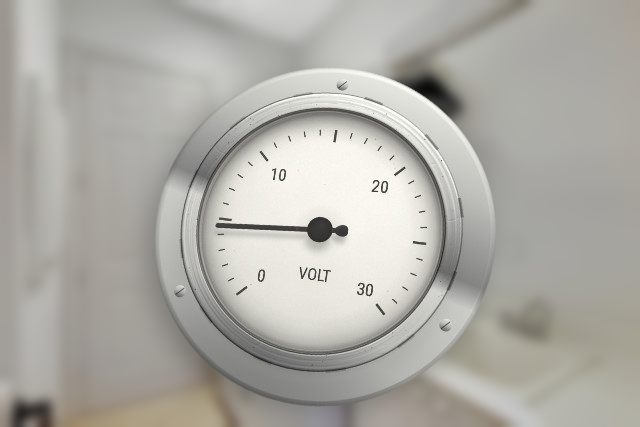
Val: 4.5 V
